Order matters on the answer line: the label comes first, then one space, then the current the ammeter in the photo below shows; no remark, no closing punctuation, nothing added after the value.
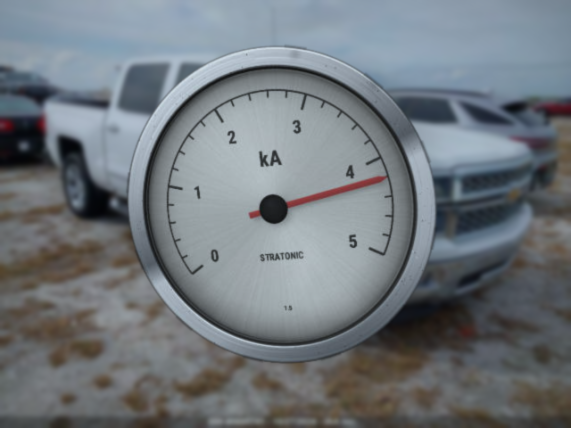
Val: 4.2 kA
